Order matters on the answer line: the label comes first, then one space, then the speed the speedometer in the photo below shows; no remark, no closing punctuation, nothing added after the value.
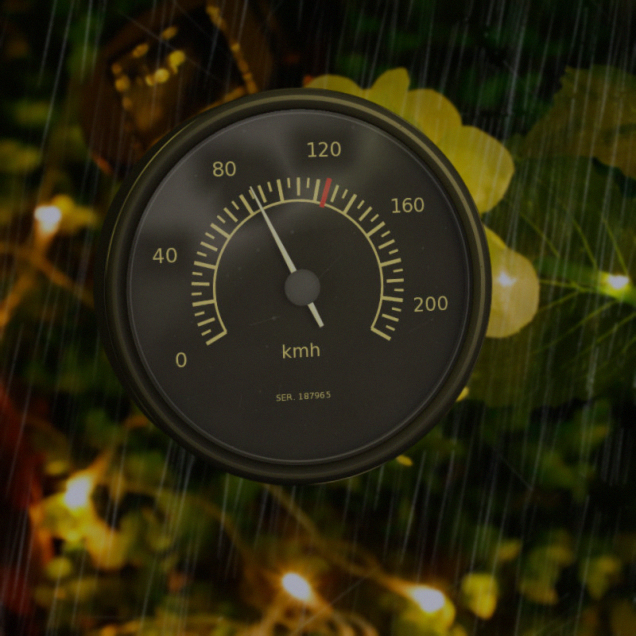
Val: 85 km/h
